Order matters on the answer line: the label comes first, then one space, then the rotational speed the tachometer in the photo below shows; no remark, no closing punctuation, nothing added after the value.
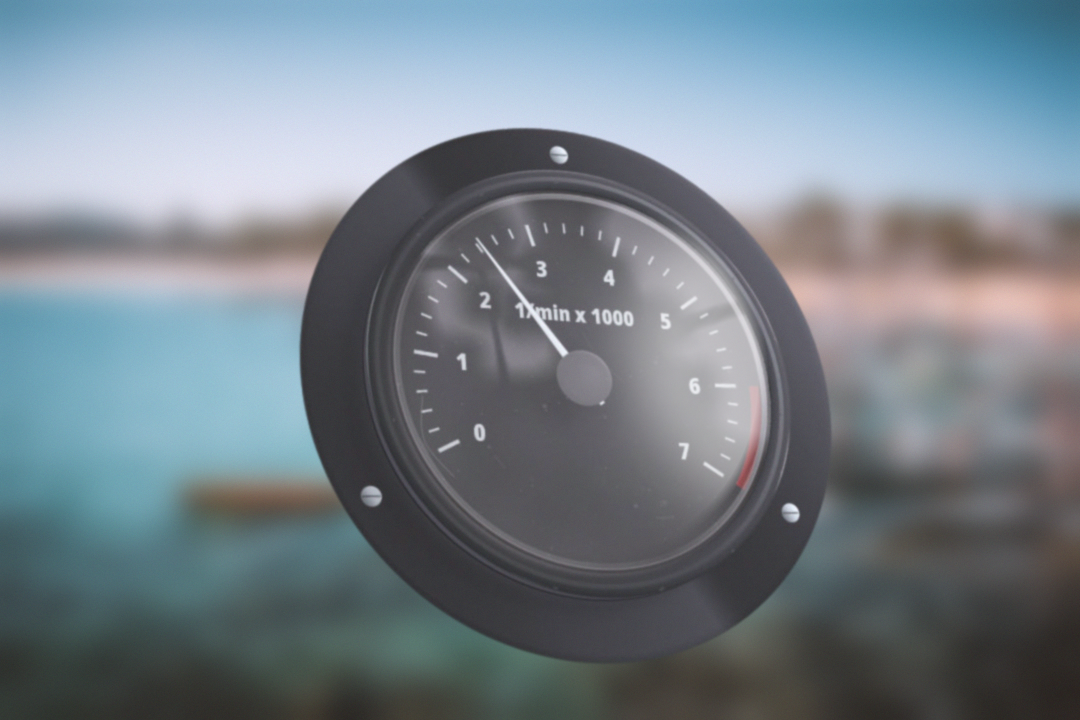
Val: 2400 rpm
